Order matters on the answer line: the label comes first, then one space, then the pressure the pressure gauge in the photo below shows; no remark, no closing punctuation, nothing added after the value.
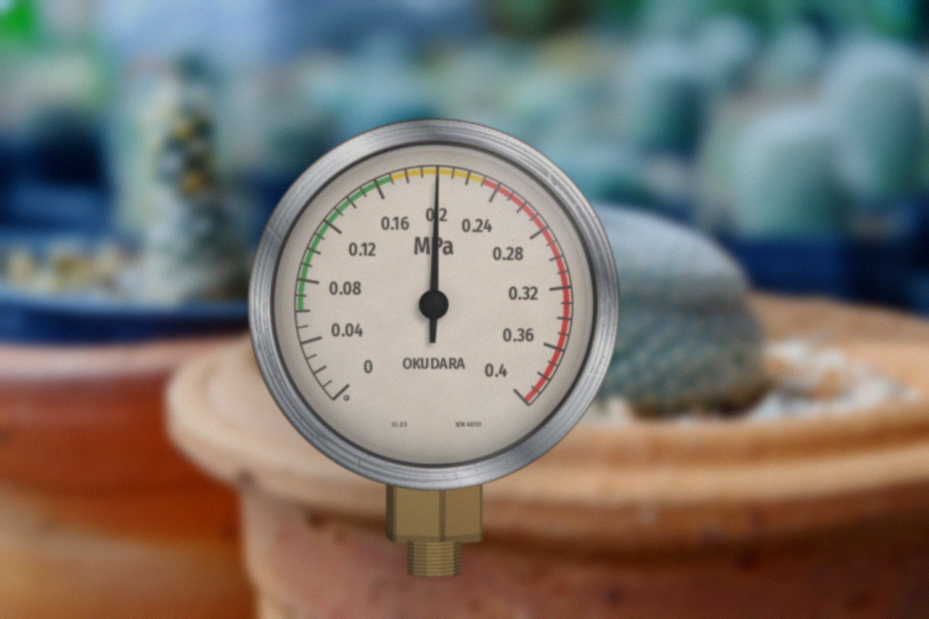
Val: 0.2 MPa
